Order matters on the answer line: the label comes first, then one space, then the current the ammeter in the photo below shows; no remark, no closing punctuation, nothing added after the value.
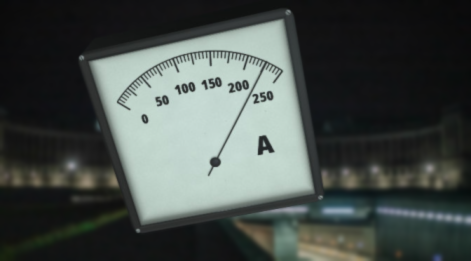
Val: 225 A
